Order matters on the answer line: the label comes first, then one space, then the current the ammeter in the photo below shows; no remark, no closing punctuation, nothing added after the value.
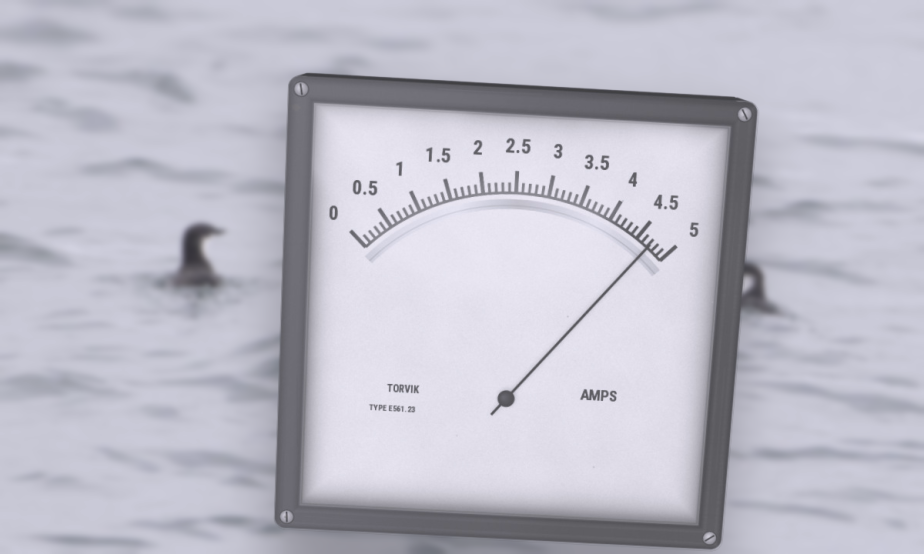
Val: 4.7 A
